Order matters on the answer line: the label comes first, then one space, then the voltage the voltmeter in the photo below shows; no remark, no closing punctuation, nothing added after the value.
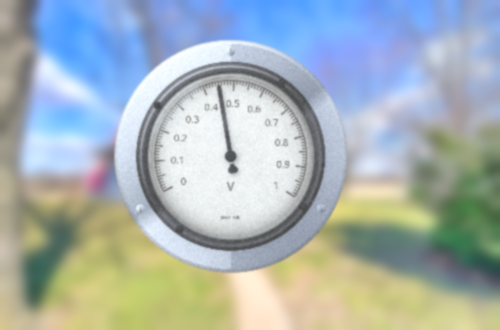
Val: 0.45 V
